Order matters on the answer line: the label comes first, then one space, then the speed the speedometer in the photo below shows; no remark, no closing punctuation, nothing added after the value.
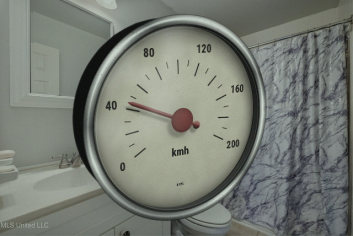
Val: 45 km/h
